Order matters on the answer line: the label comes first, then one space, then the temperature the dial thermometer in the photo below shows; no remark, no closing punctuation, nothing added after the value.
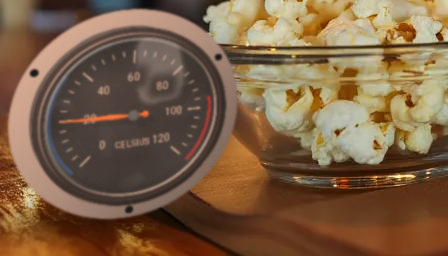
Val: 20 °C
